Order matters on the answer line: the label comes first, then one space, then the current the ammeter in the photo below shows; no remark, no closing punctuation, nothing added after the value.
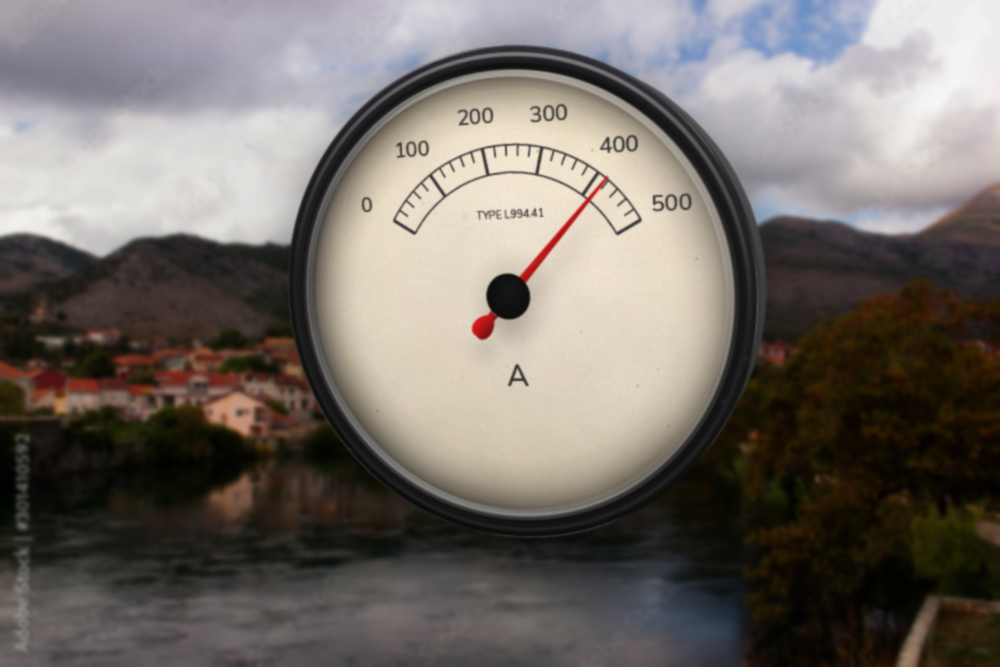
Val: 420 A
